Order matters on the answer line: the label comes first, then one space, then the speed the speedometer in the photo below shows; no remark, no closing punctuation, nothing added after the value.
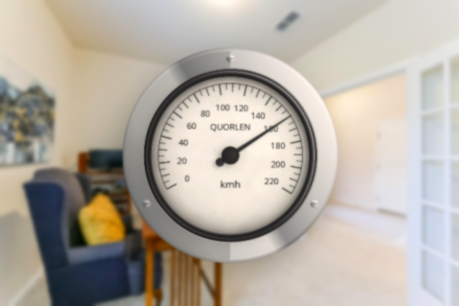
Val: 160 km/h
